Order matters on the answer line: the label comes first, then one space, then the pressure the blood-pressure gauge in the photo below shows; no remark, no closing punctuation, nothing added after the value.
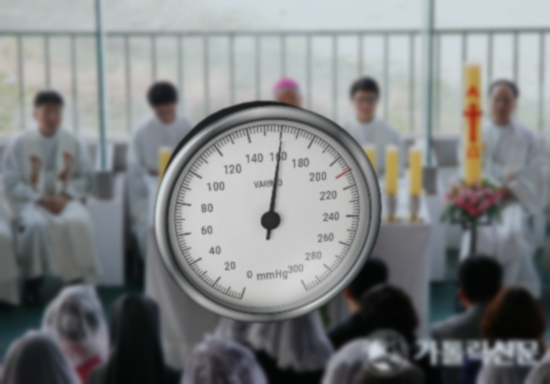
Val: 160 mmHg
